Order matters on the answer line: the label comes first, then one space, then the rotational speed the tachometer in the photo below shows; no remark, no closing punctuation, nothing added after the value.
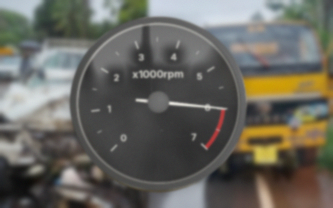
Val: 6000 rpm
